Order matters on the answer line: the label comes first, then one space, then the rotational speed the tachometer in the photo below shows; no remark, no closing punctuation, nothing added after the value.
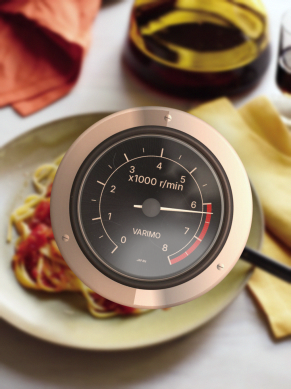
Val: 6250 rpm
